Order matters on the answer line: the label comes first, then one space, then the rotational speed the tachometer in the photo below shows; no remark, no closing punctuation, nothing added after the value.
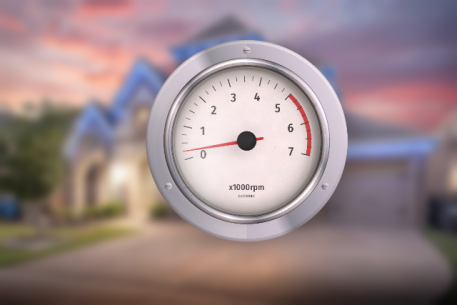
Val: 250 rpm
